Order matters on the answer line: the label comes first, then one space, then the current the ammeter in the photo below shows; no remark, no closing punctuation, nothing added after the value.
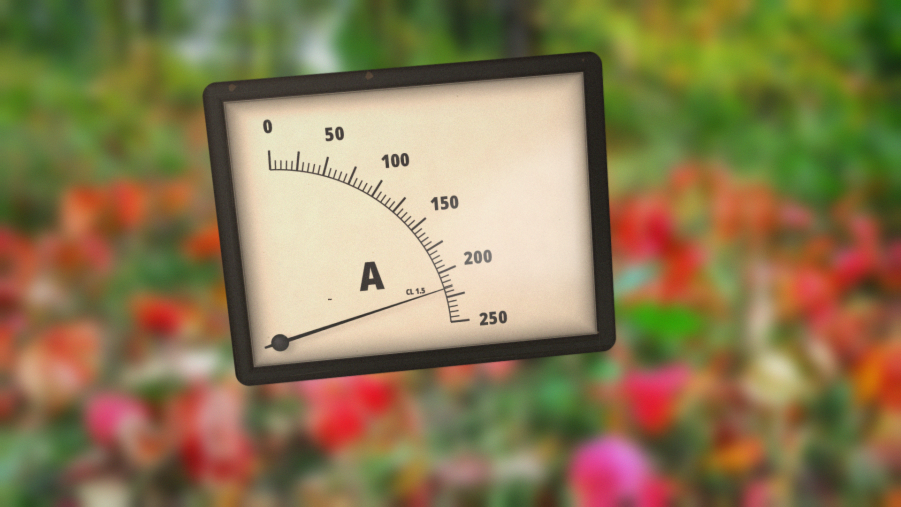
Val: 215 A
